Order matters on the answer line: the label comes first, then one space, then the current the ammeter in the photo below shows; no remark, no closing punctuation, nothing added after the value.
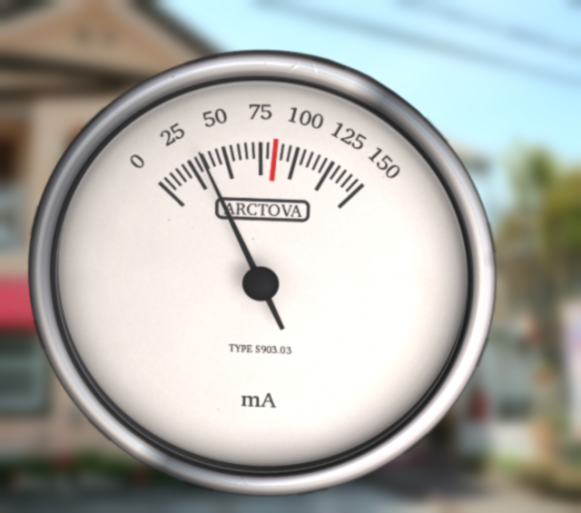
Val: 35 mA
